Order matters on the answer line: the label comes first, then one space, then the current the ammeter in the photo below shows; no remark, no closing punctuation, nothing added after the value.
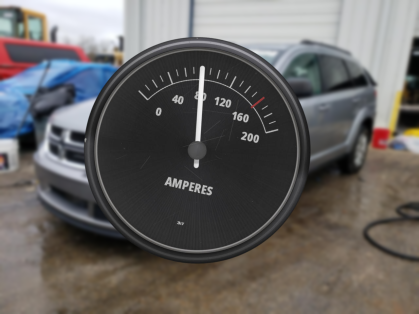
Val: 80 A
